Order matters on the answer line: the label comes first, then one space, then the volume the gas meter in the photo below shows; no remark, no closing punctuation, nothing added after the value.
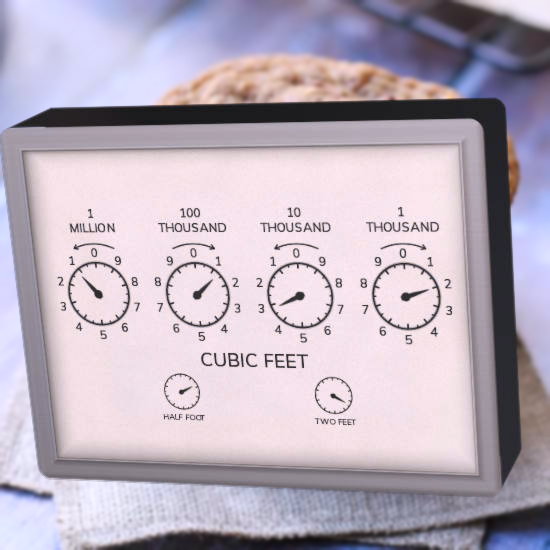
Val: 113200 ft³
